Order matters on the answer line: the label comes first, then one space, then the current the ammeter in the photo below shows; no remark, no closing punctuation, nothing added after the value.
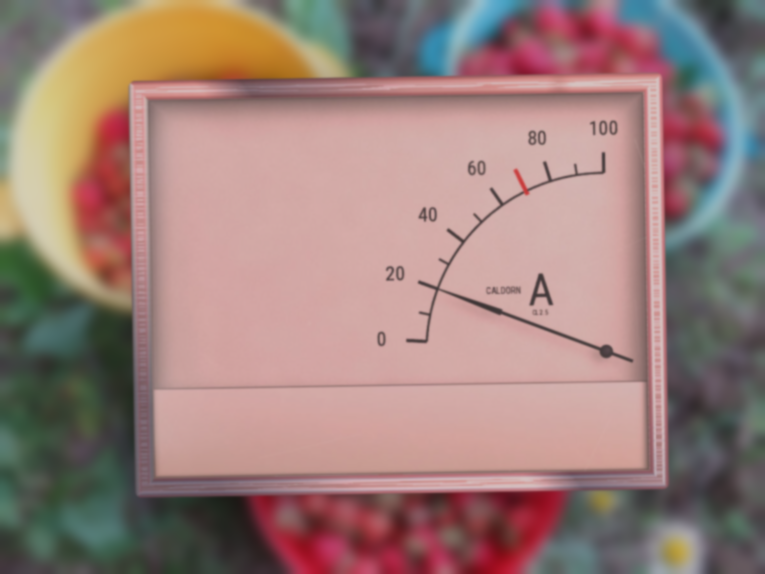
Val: 20 A
